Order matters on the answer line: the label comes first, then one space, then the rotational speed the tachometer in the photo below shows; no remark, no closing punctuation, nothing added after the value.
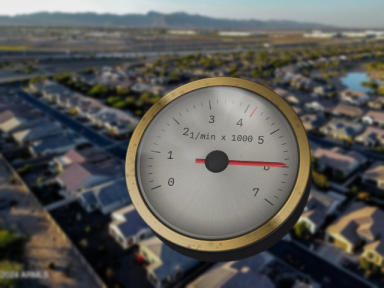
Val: 6000 rpm
